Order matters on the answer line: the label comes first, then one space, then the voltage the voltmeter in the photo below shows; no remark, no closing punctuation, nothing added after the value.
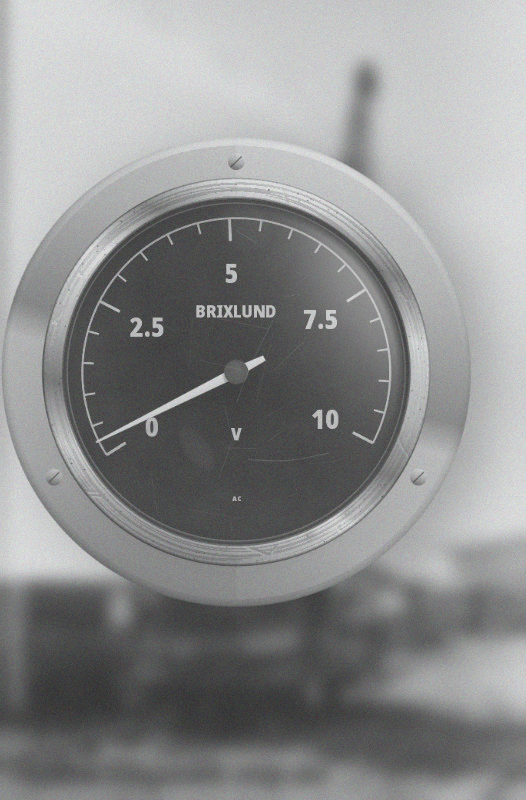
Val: 0.25 V
